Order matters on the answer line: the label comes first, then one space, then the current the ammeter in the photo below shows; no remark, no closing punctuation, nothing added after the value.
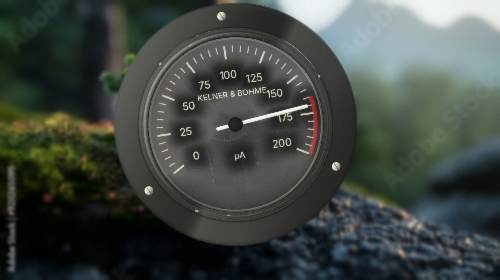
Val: 170 µA
